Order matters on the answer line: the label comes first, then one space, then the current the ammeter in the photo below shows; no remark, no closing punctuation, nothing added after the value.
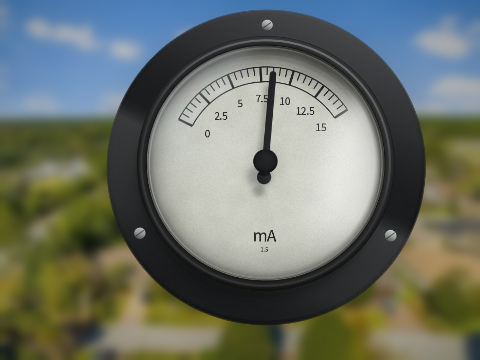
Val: 8.5 mA
